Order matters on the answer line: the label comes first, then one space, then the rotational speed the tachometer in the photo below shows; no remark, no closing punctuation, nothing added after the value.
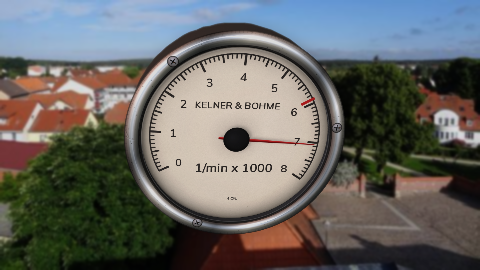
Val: 7000 rpm
